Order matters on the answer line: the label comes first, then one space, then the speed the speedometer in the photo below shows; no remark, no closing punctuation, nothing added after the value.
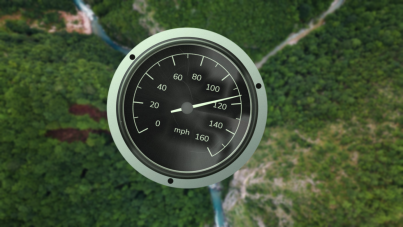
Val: 115 mph
